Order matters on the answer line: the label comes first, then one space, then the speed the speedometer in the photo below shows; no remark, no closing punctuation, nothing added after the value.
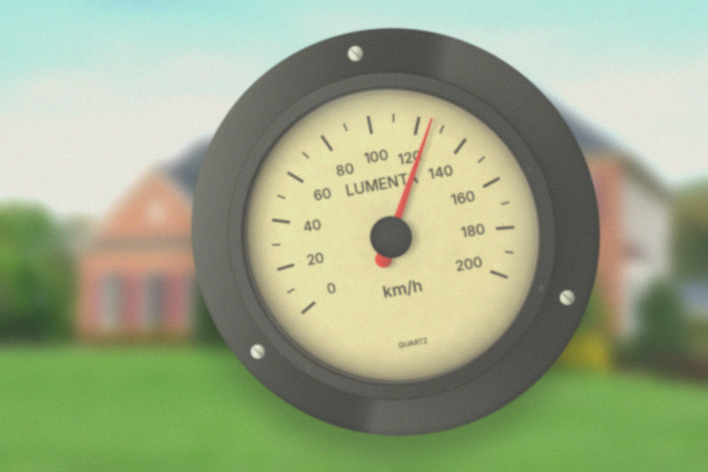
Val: 125 km/h
